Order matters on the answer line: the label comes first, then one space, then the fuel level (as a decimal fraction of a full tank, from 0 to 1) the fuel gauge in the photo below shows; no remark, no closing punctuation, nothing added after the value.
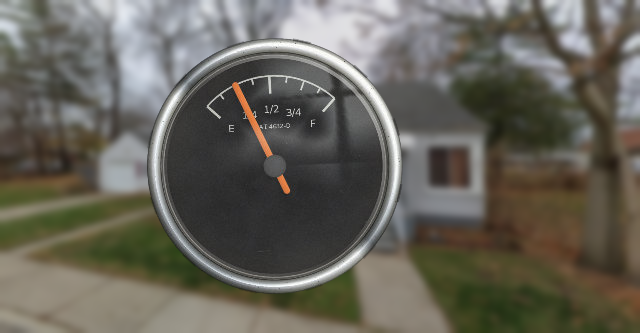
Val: 0.25
